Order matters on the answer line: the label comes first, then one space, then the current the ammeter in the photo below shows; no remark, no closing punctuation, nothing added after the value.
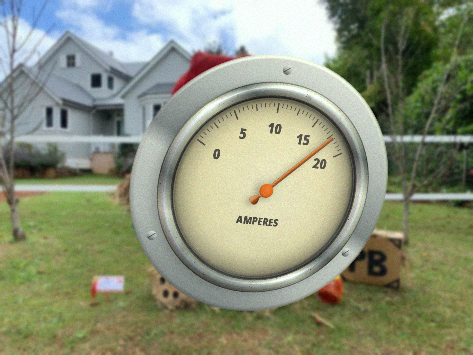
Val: 17.5 A
